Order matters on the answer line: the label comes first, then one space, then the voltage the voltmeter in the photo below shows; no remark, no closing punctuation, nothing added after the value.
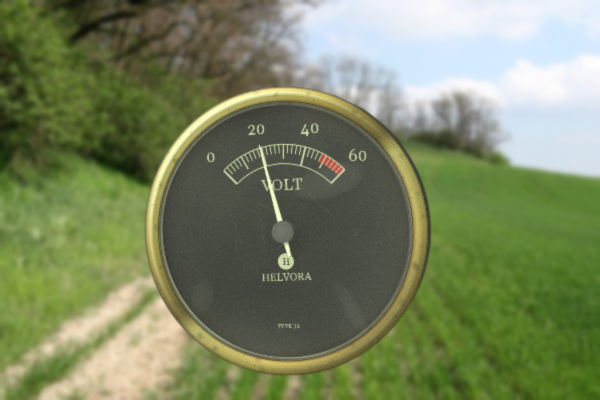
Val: 20 V
